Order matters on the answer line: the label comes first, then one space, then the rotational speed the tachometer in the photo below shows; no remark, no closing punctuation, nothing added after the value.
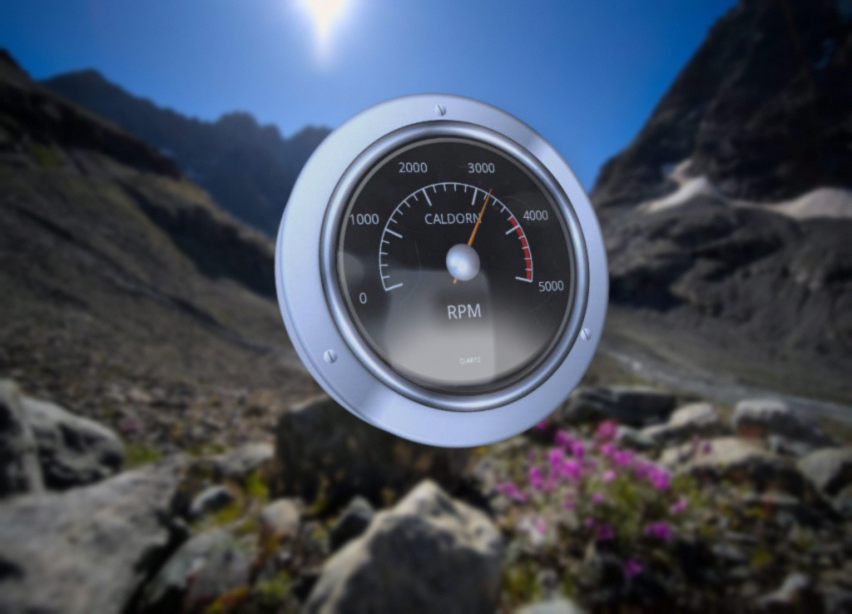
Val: 3200 rpm
